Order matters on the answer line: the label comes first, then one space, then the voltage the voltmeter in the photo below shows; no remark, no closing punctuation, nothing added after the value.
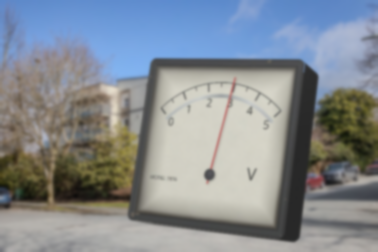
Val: 3 V
